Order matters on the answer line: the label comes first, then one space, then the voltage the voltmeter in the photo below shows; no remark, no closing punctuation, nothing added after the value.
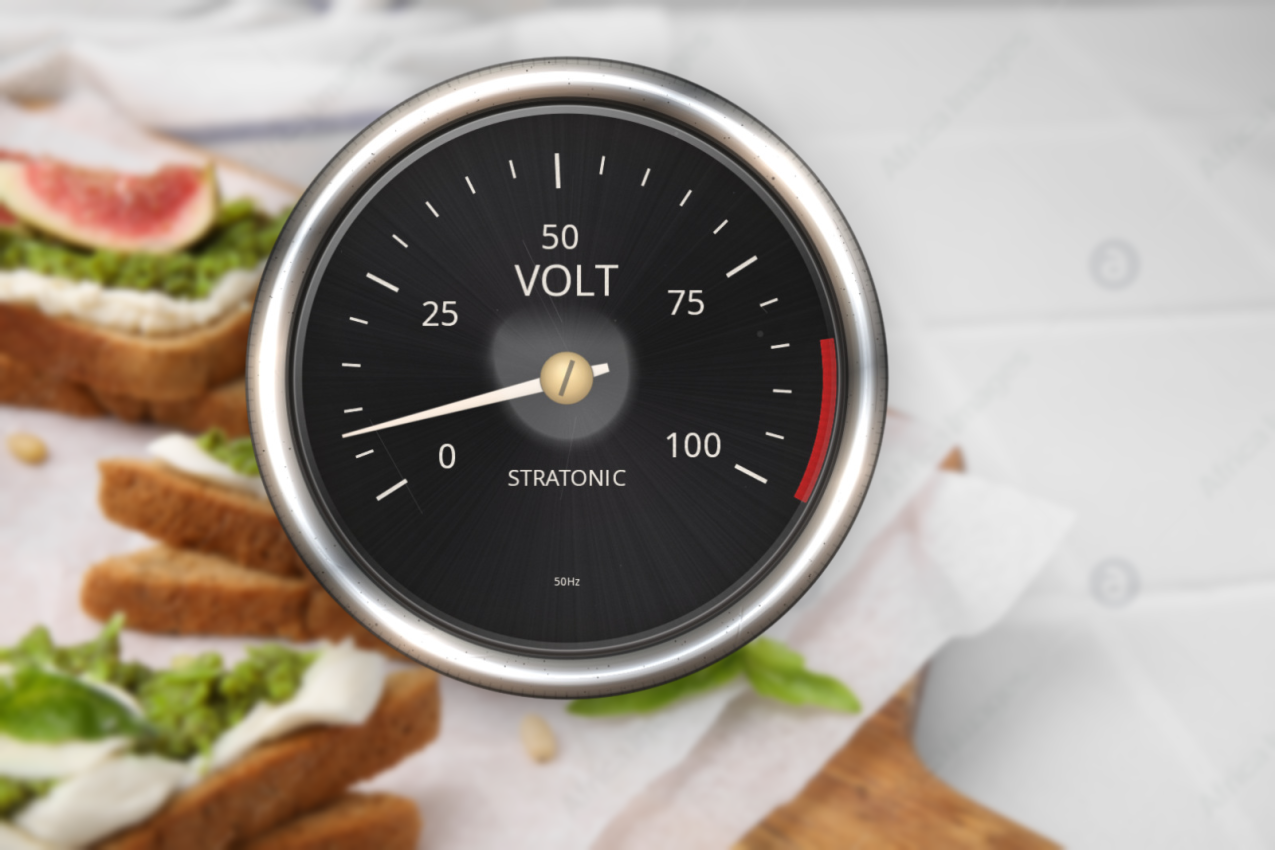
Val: 7.5 V
